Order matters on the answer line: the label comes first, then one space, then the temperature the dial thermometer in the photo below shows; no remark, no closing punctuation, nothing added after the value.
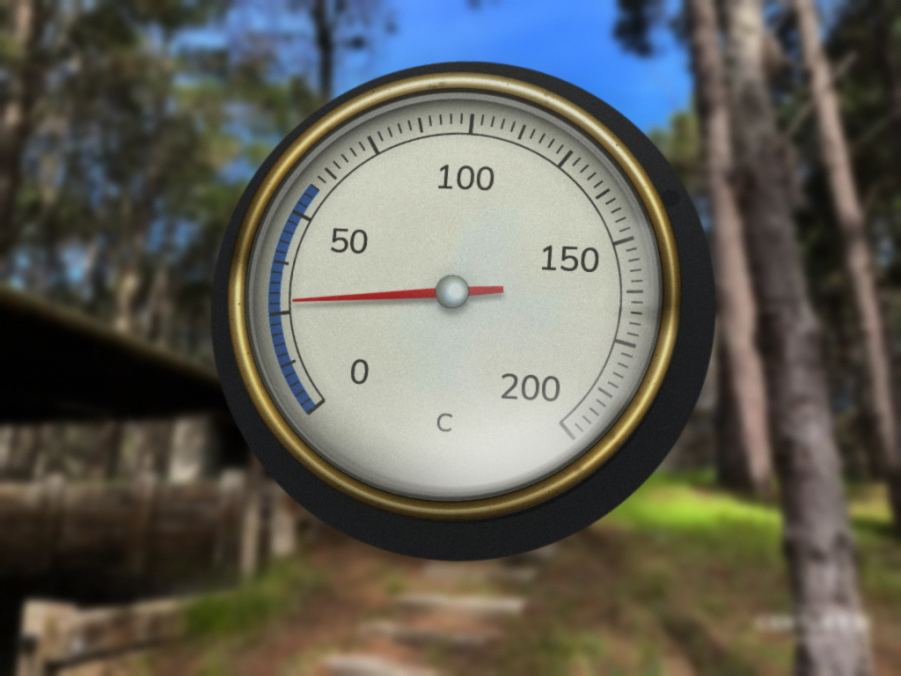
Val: 27.5 °C
